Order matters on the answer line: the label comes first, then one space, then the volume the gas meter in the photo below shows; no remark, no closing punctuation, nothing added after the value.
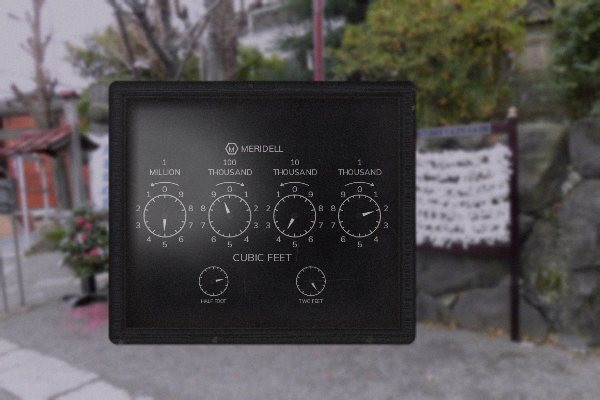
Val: 494200 ft³
